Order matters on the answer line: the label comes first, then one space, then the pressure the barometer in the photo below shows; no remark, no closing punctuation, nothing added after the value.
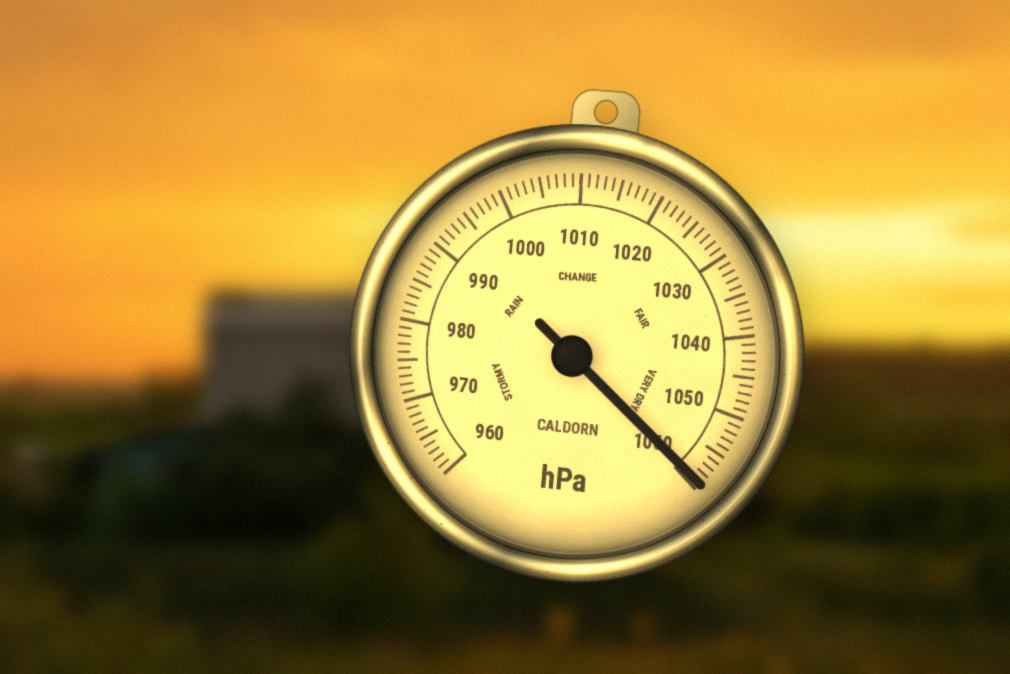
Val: 1059 hPa
